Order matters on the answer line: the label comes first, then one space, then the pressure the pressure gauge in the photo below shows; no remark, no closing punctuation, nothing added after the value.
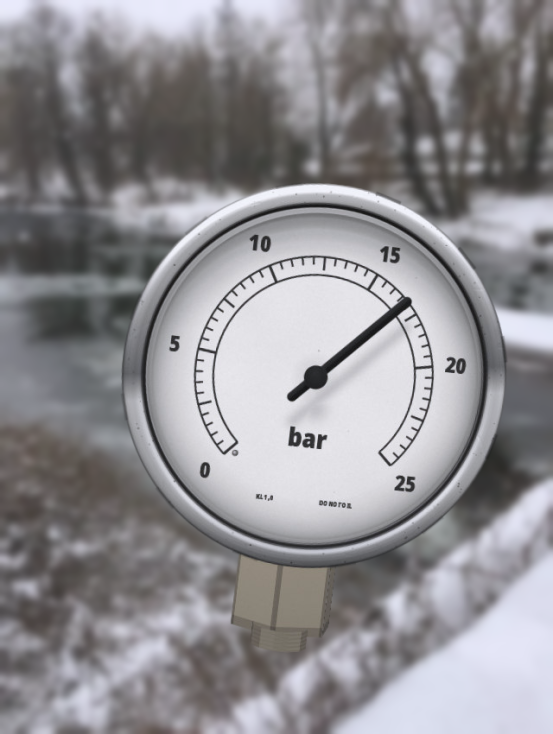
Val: 16.75 bar
